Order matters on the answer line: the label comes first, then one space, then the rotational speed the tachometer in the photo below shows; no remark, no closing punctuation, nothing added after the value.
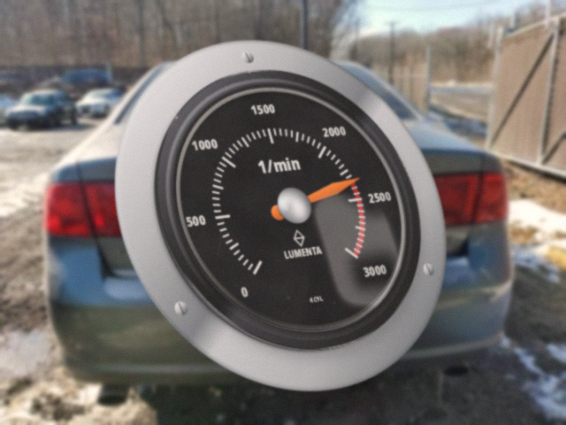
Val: 2350 rpm
